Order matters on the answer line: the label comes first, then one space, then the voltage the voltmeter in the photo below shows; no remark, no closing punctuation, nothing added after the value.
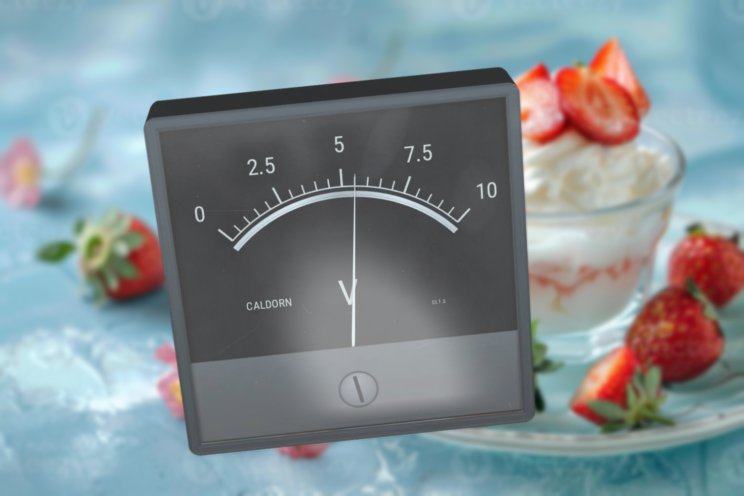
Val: 5.5 V
